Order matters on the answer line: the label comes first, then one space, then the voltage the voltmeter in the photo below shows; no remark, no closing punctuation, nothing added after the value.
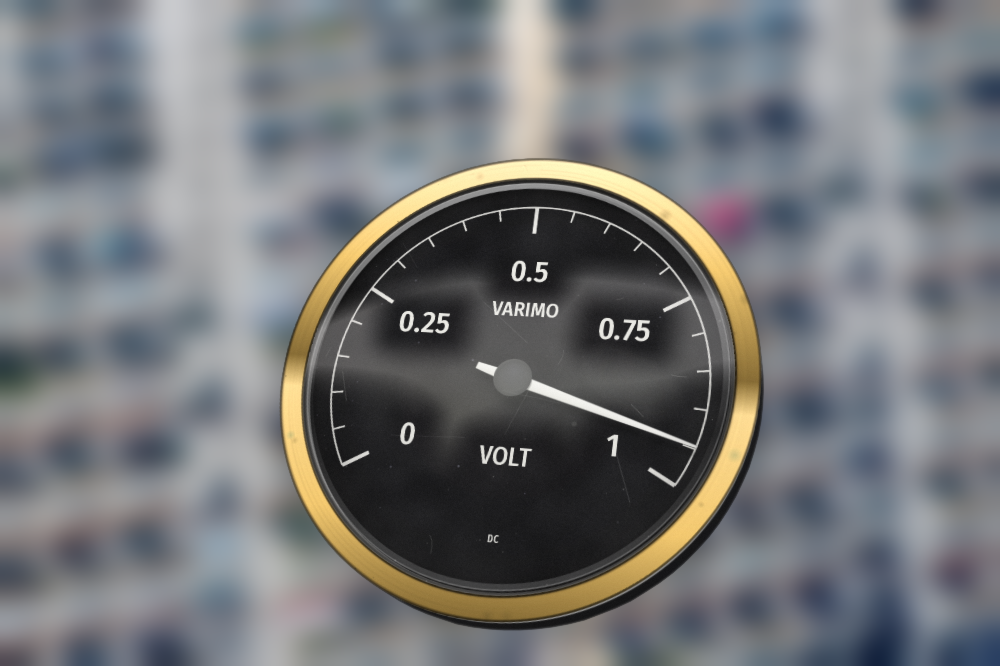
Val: 0.95 V
